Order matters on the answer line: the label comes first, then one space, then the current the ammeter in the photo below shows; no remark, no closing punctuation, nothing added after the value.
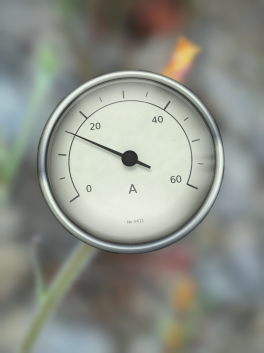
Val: 15 A
